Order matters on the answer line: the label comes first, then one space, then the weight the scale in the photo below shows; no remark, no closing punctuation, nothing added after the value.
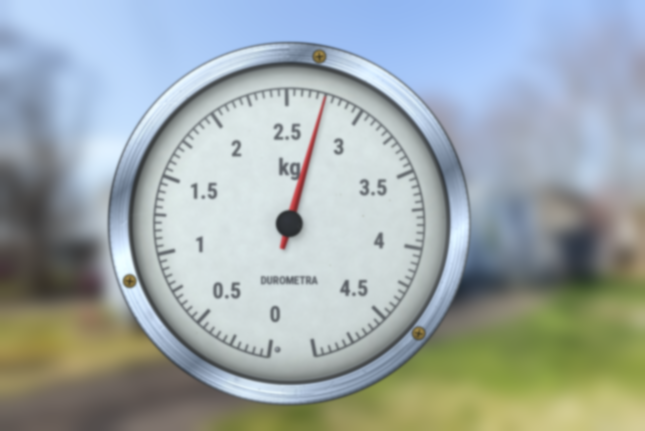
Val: 2.75 kg
